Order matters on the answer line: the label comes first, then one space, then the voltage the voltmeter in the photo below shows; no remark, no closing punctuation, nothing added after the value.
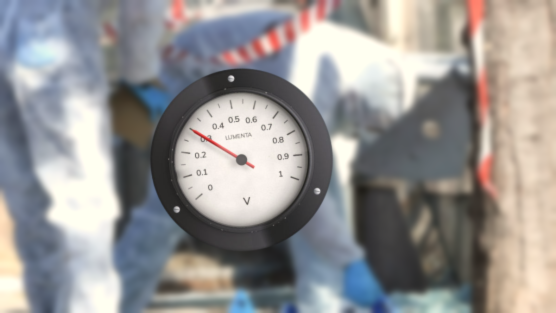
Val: 0.3 V
